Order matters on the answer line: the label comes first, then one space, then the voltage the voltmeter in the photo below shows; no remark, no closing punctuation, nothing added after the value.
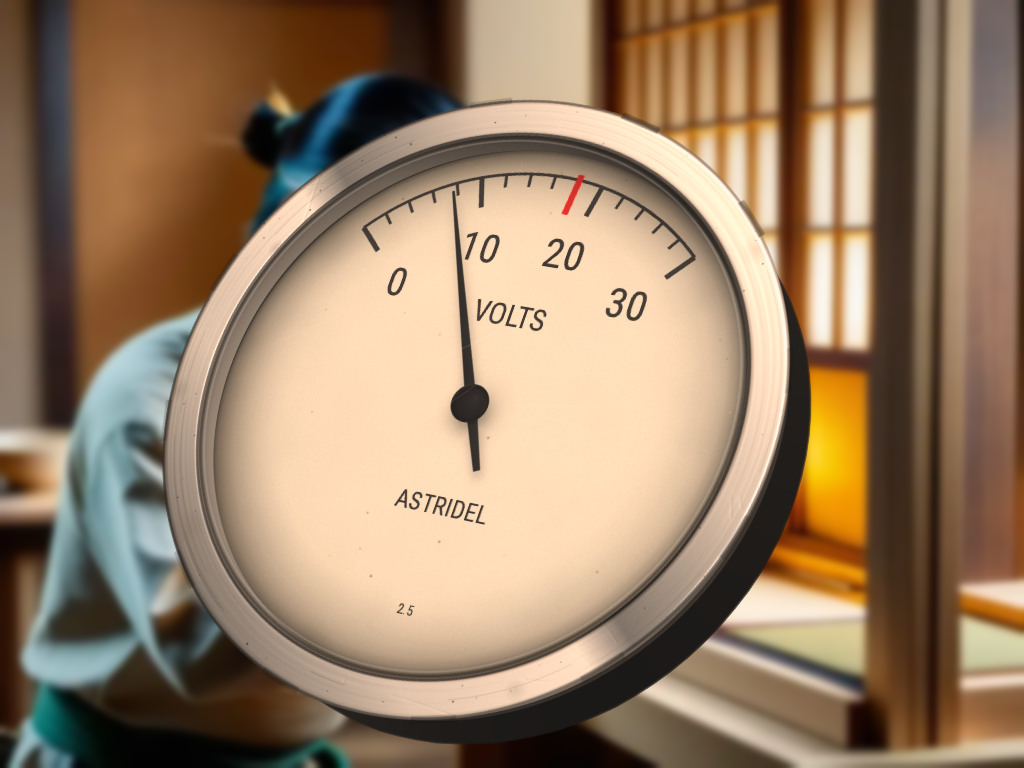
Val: 8 V
